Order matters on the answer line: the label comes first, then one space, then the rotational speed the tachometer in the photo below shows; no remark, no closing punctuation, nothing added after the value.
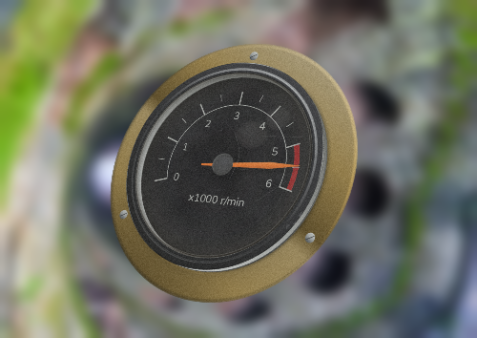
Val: 5500 rpm
